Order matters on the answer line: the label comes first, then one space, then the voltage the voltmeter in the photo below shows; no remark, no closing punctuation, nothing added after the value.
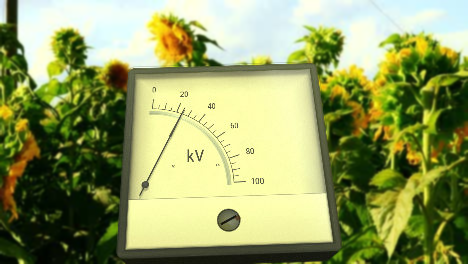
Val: 25 kV
